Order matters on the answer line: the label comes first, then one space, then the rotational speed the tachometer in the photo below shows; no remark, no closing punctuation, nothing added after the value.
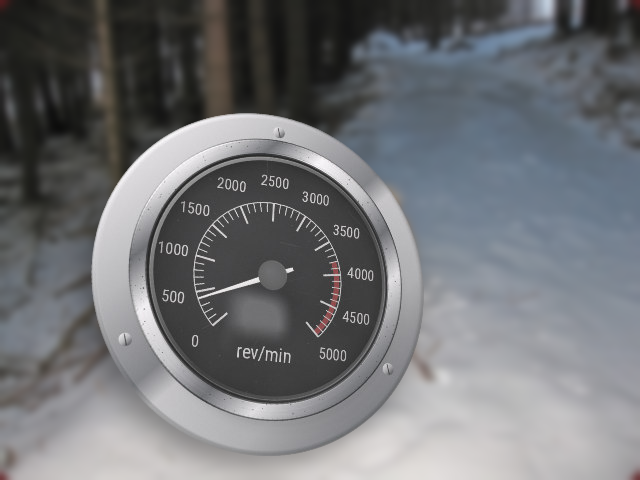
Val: 400 rpm
